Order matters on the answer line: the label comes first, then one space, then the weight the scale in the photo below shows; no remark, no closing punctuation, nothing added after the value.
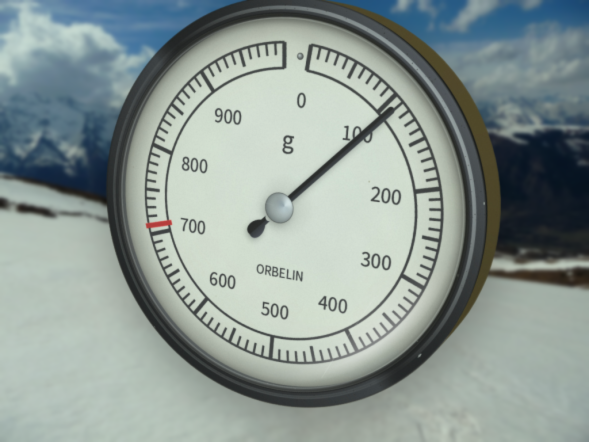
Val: 110 g
